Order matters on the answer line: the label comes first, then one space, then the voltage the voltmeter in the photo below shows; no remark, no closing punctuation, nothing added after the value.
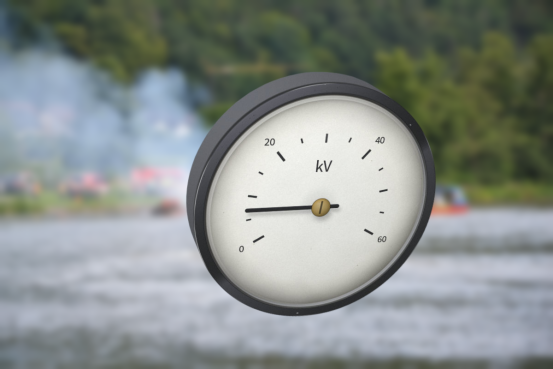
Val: 7.5 kV
